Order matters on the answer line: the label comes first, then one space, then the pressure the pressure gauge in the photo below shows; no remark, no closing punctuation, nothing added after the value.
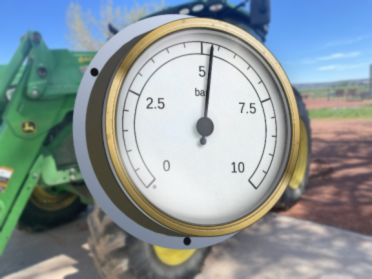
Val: 5.25 bar
